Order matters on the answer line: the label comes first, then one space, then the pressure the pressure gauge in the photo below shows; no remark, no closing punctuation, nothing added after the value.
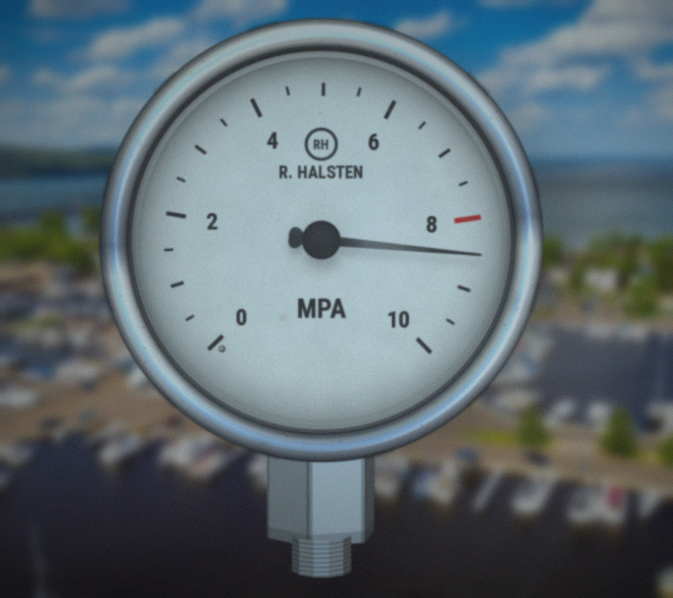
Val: 8.5 MPa
